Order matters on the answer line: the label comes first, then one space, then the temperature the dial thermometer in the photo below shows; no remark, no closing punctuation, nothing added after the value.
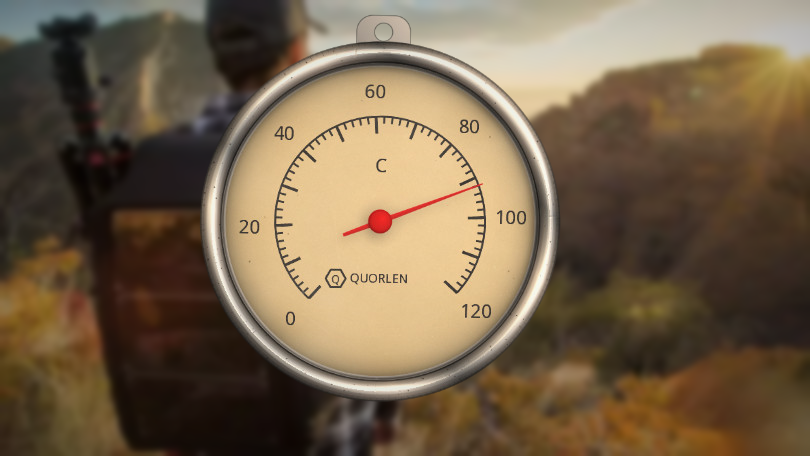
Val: 92 °C
